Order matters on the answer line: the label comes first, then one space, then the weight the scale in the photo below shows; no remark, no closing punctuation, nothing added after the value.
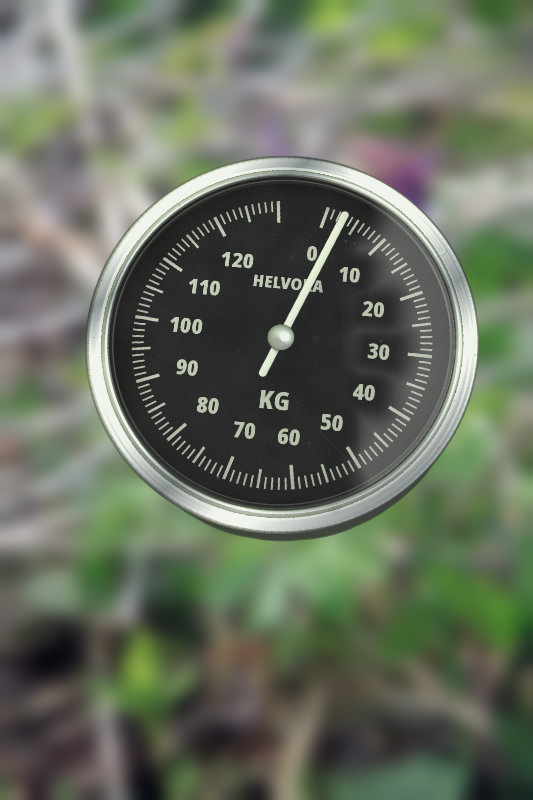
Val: 3 kg
